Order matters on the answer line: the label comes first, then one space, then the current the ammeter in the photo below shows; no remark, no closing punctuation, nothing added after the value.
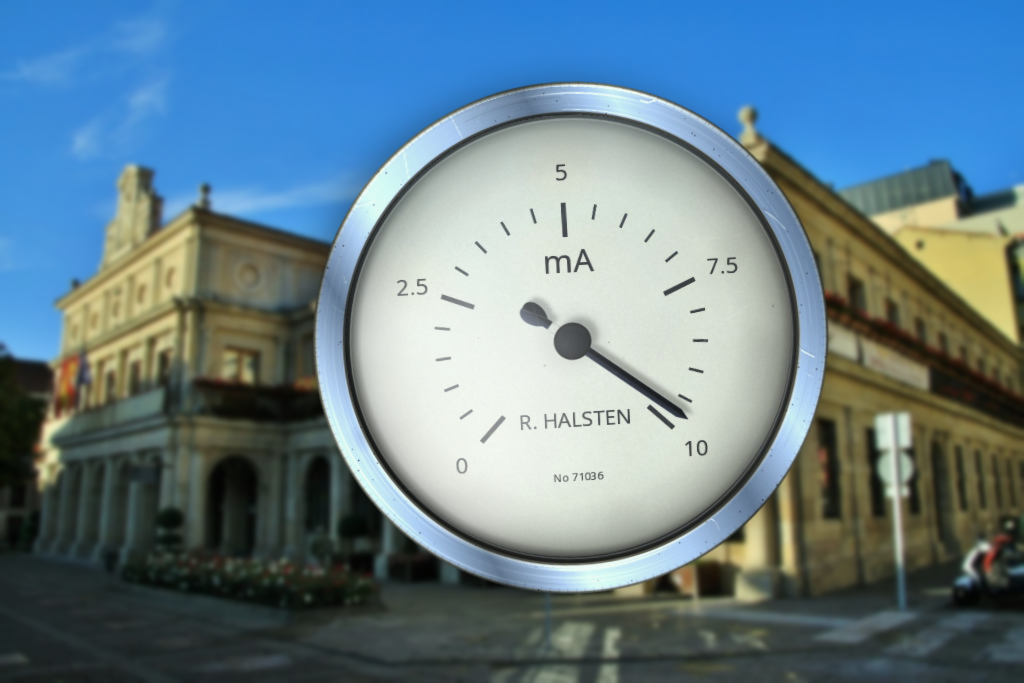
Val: 9.75 mA
